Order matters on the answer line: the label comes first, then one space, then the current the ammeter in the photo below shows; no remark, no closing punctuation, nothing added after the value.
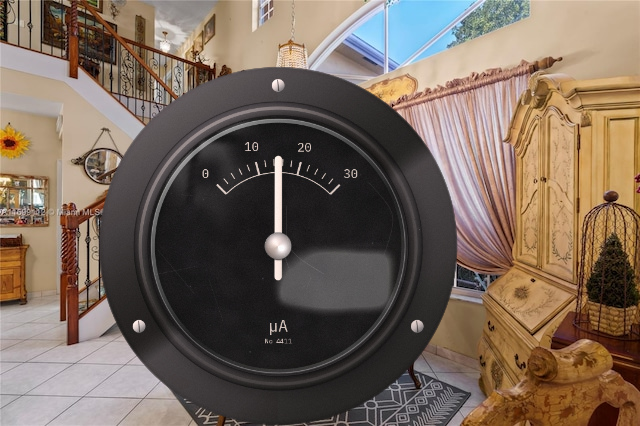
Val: 15 µA
